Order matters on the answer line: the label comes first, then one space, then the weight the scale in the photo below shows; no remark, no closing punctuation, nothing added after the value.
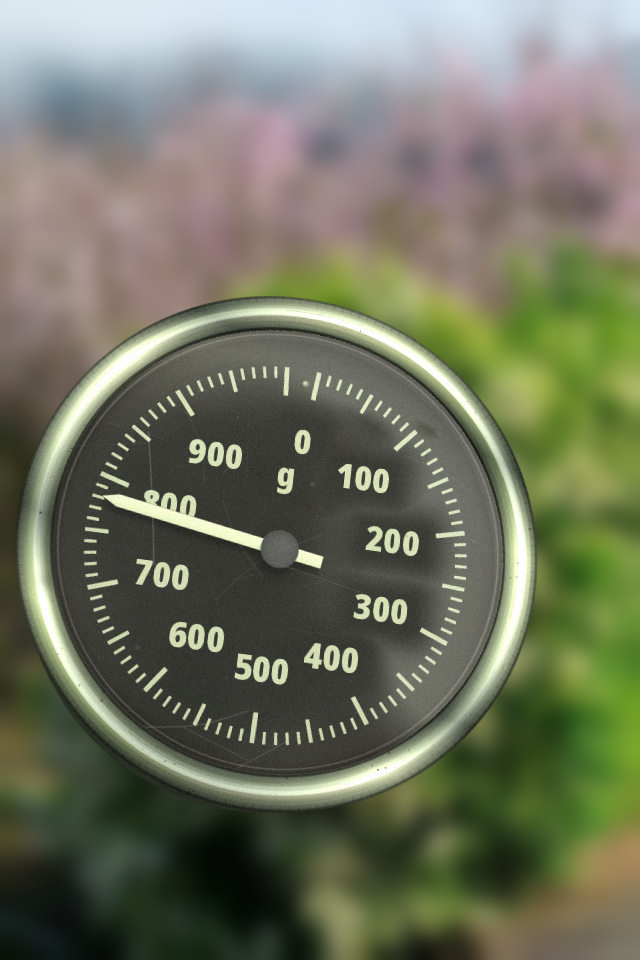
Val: 780 g
